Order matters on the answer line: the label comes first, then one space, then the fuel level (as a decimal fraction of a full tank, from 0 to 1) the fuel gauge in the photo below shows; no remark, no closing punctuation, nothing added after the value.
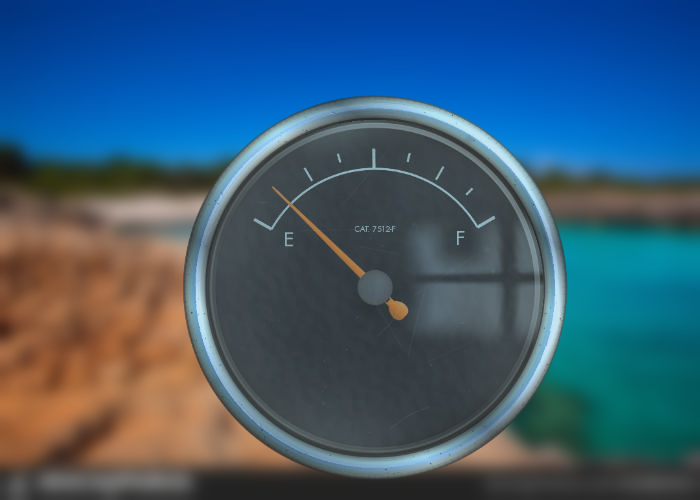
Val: 0.125
